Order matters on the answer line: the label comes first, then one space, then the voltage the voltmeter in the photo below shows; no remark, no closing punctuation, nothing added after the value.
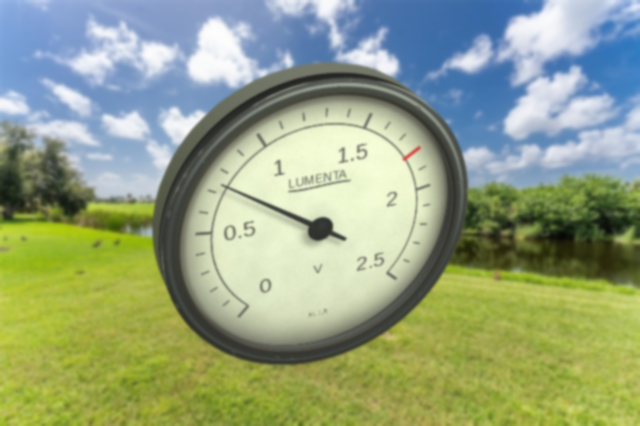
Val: 0.75 V
